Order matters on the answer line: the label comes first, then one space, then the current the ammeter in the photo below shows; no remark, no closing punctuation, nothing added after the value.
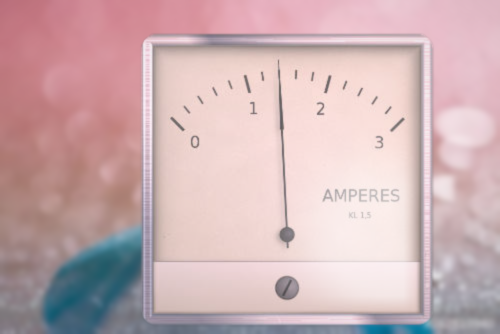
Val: 1.4 A
